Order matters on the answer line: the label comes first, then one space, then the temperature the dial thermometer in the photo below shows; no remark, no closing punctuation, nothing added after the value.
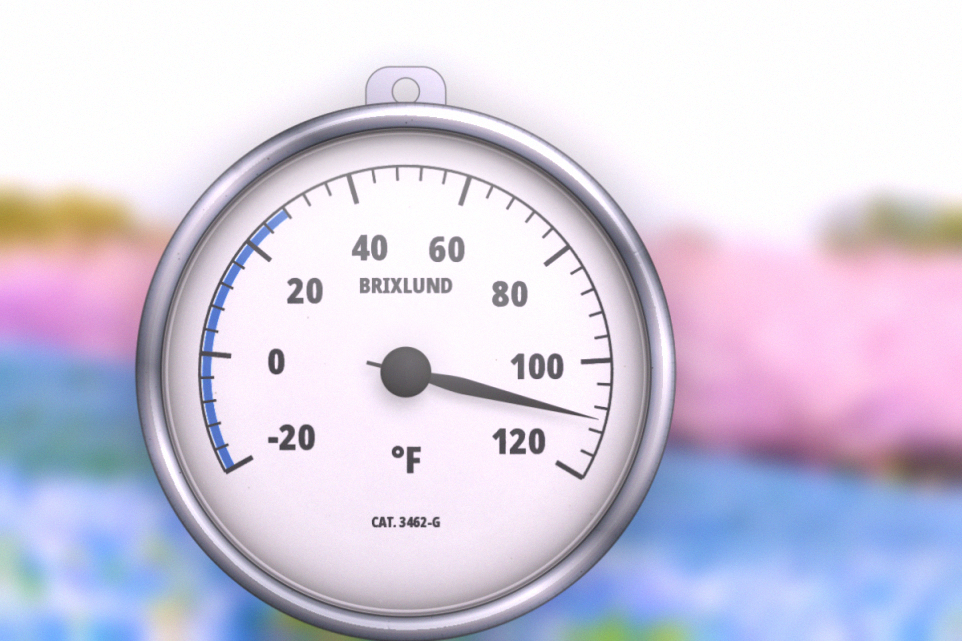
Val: 110 °F
